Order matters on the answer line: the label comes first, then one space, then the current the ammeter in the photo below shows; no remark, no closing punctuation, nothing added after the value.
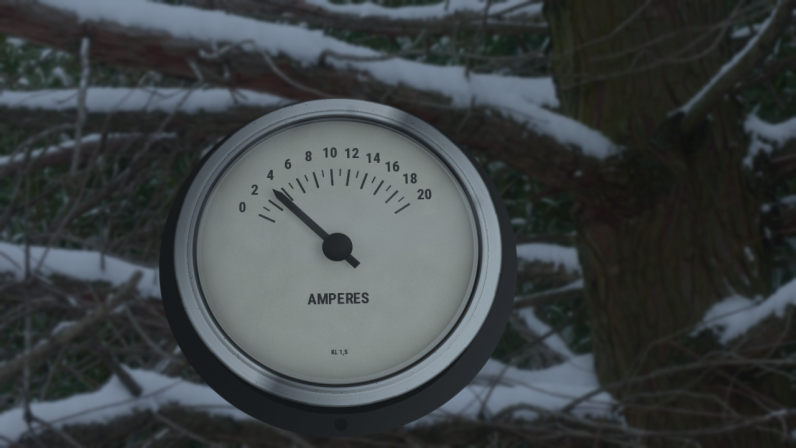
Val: 3 A
